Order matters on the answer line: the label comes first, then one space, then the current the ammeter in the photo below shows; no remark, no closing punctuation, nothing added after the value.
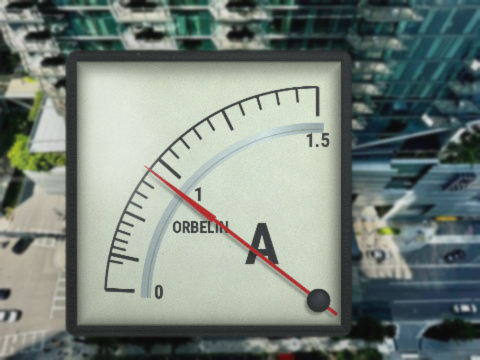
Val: 0.95 A
